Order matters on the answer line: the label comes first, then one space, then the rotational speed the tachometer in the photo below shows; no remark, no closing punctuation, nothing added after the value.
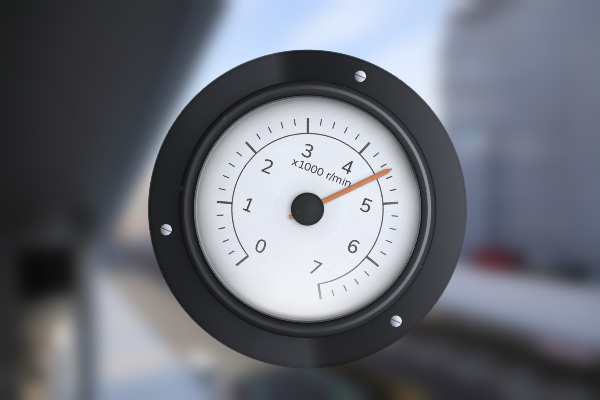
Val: 4500 rpm
